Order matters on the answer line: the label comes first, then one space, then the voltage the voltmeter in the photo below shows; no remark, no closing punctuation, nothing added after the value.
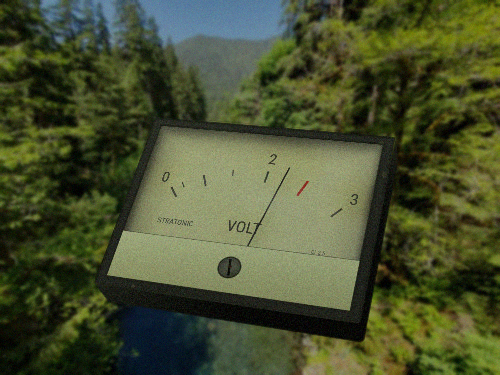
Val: 2.25 V
